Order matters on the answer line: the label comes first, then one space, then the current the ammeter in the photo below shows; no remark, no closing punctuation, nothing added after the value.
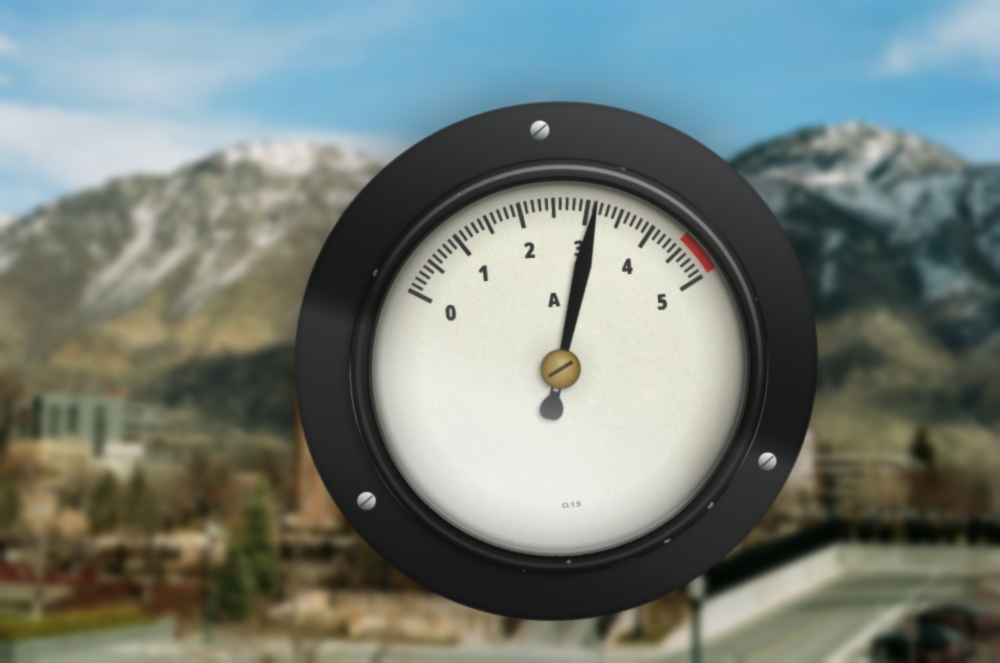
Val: 3.1 A
